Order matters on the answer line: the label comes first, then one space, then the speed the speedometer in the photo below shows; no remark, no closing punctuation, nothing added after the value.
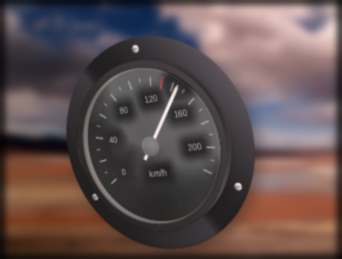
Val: 145 km/h
